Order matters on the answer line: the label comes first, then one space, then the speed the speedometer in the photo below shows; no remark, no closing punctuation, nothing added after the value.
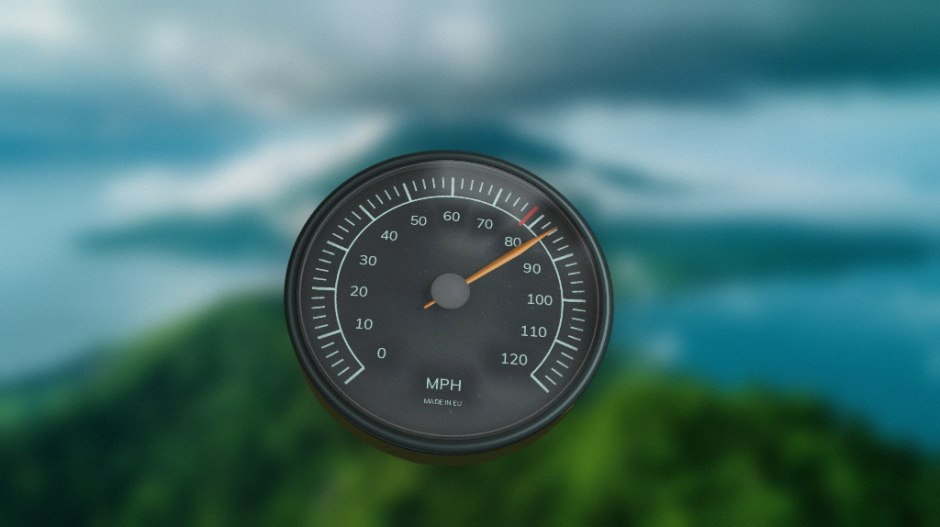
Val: 84 mph
